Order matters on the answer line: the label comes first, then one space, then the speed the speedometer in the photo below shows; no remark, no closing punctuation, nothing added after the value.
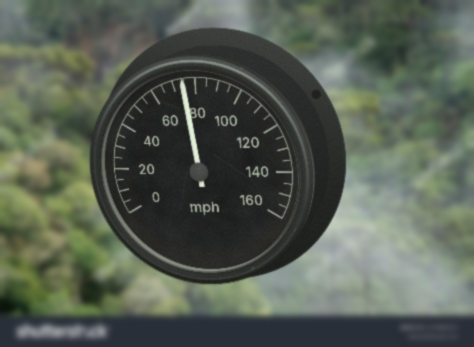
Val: 75 mph
